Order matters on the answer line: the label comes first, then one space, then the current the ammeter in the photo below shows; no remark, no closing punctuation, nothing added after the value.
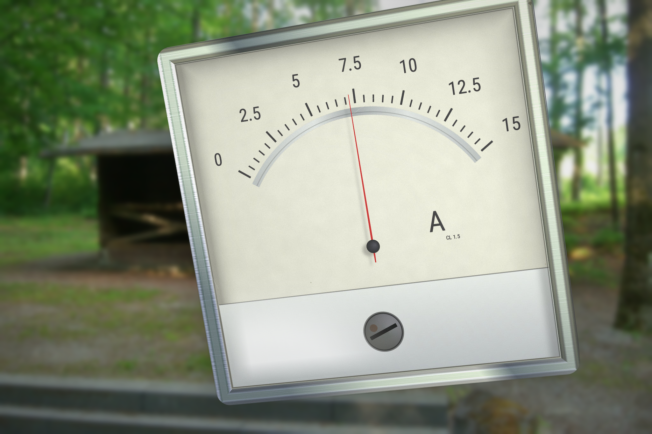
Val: 7.25 A
